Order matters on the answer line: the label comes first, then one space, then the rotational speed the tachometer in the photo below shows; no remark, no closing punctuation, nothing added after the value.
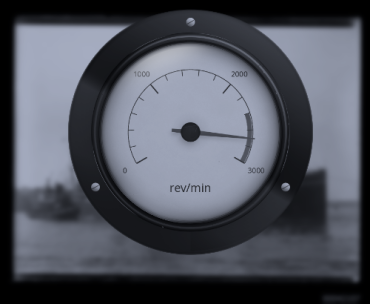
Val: 2700 rpm
